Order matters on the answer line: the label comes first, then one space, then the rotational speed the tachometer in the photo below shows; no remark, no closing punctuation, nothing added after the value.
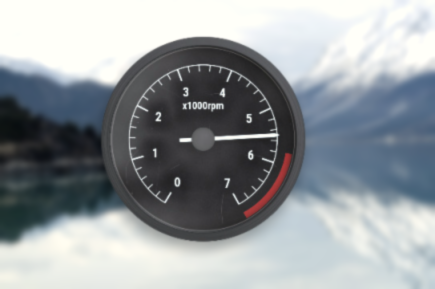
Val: 5500 rpm
